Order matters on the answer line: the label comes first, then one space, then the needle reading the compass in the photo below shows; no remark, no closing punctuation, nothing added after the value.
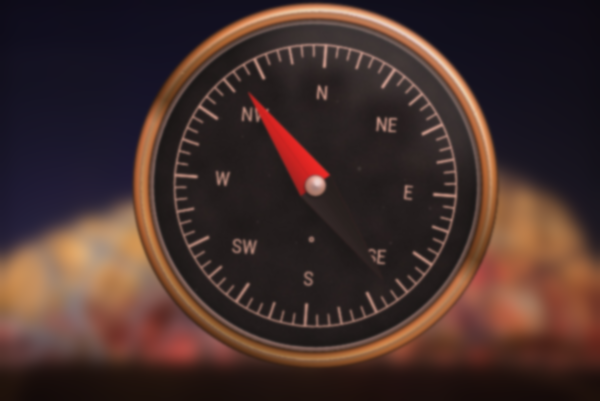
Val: 320 °
